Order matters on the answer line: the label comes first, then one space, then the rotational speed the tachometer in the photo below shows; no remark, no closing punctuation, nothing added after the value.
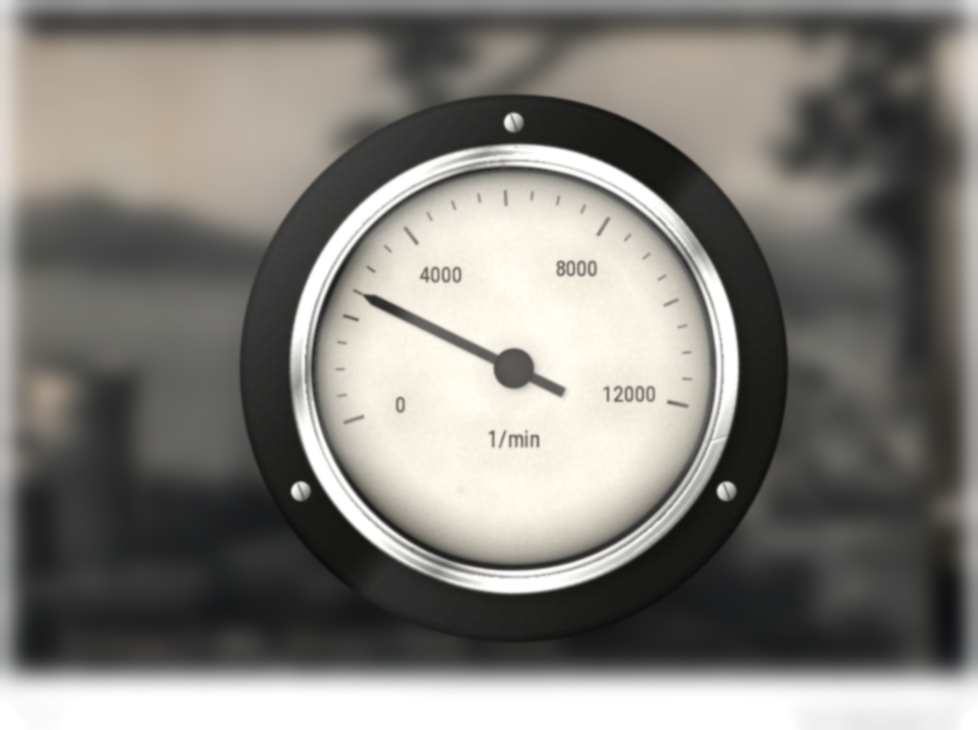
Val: 2500 rpm
